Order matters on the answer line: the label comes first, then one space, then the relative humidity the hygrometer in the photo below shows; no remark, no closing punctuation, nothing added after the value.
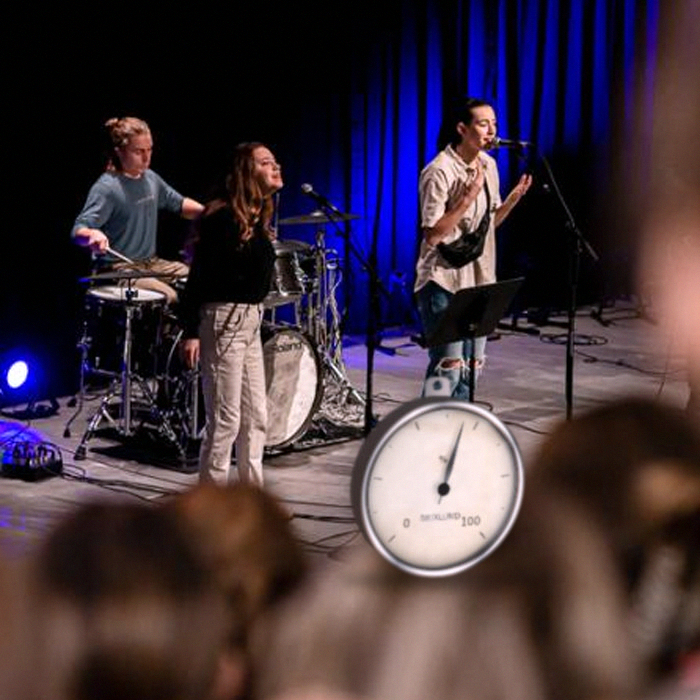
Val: 55 %
